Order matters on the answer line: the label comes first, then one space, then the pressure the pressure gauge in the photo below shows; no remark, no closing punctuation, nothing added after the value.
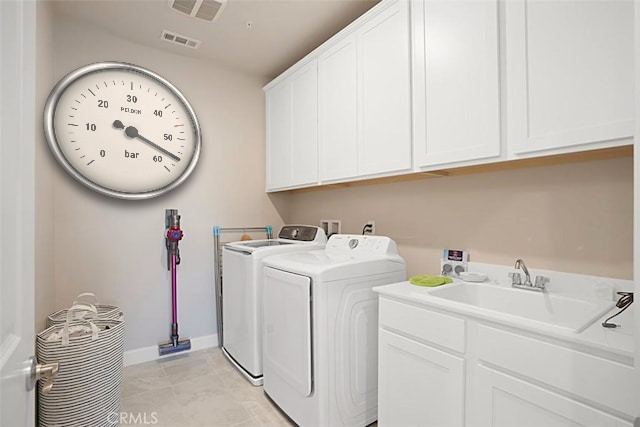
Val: 56 bar
